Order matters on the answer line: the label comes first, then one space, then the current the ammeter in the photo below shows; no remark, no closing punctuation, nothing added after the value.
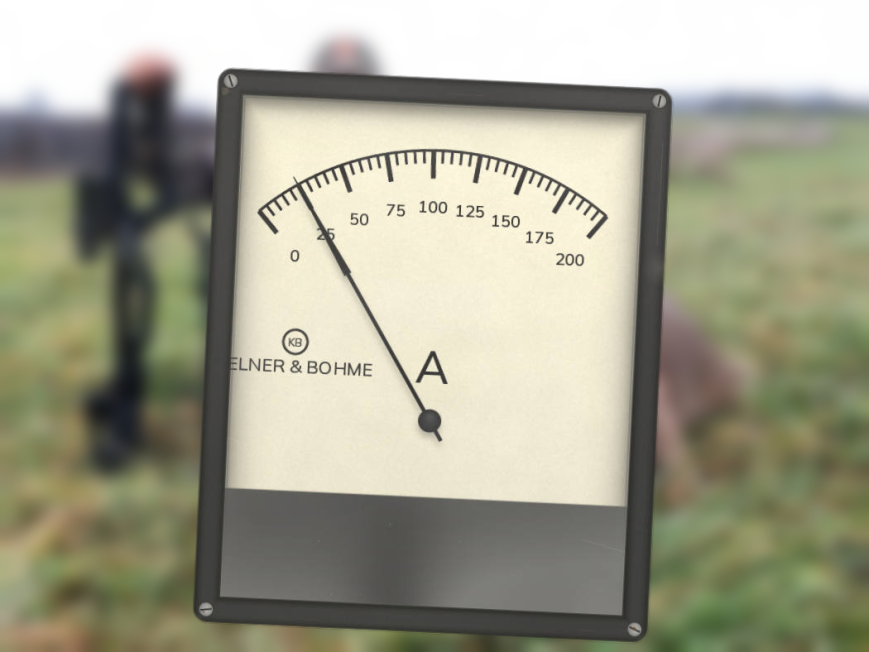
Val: 25 A
